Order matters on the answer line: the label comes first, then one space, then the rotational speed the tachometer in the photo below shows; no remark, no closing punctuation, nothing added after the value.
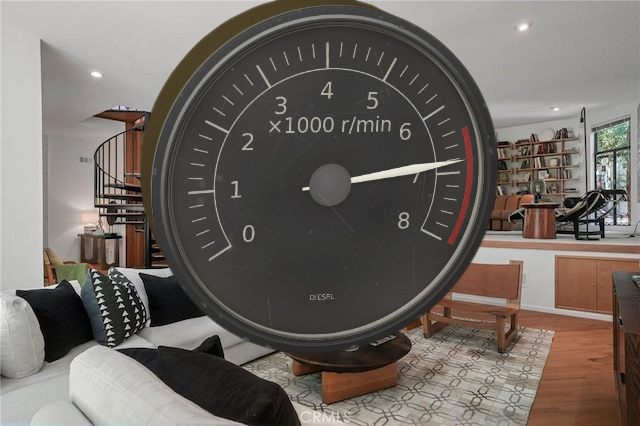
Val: 6800 rpm
